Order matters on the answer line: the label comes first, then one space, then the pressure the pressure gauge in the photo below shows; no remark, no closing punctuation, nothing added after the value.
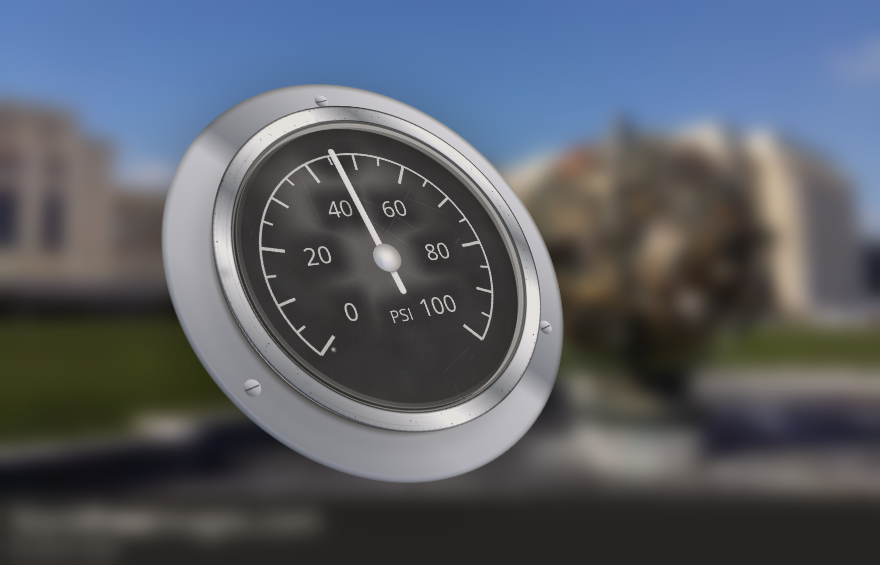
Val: 45 psi
